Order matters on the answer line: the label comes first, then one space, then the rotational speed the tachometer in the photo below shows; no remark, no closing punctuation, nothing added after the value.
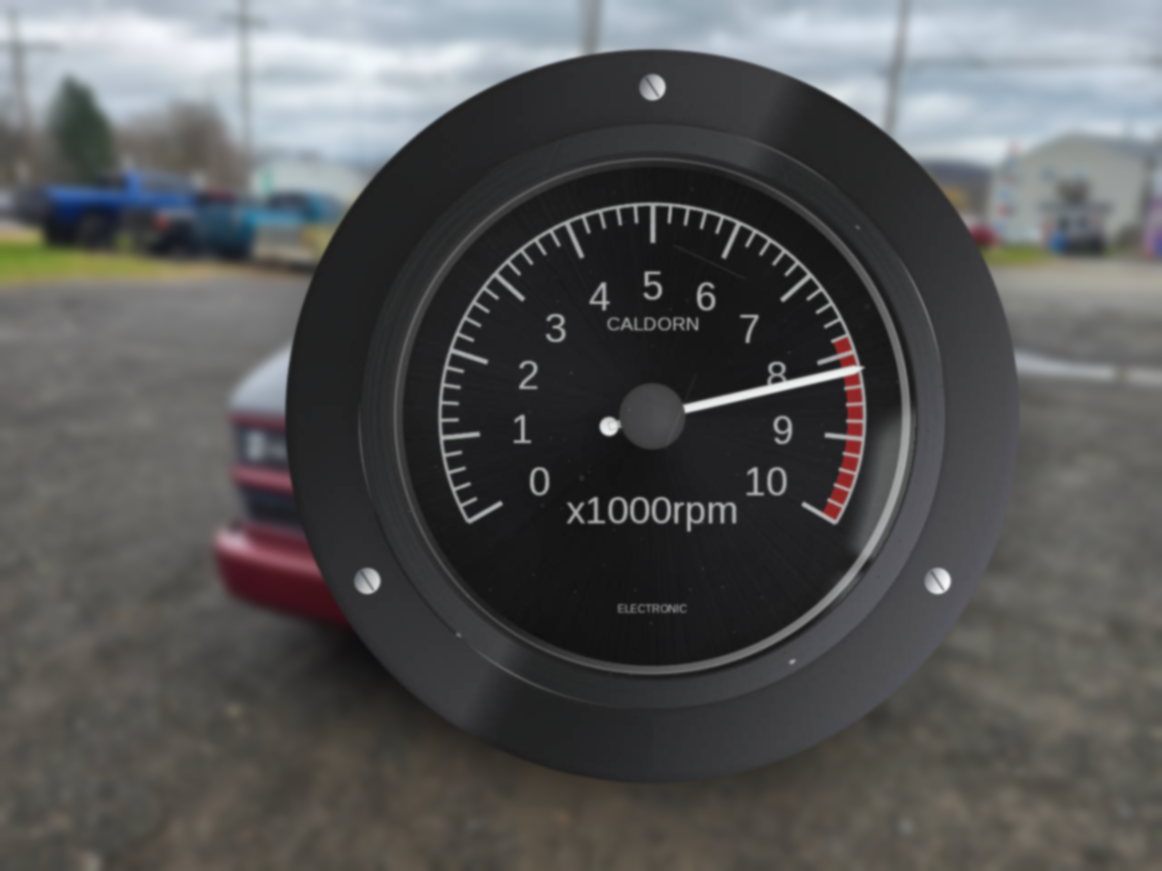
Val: 8200 rpm
